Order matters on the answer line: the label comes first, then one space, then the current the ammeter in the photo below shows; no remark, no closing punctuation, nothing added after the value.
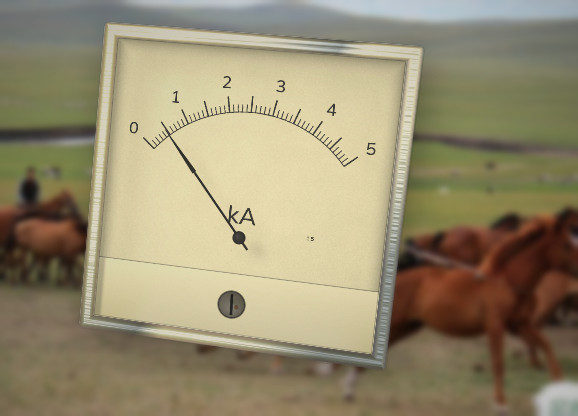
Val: 0.5 kA
